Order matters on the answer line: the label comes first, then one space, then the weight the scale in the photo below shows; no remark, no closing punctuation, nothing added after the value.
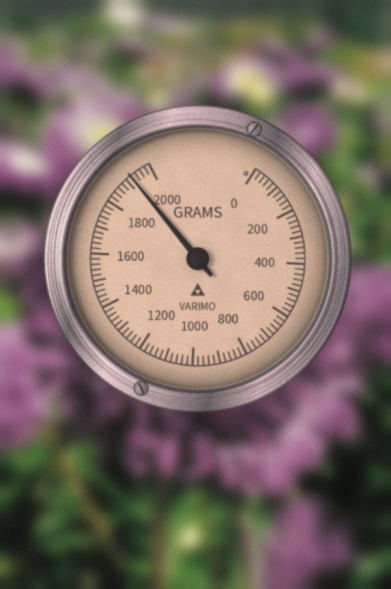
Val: 1920 g
